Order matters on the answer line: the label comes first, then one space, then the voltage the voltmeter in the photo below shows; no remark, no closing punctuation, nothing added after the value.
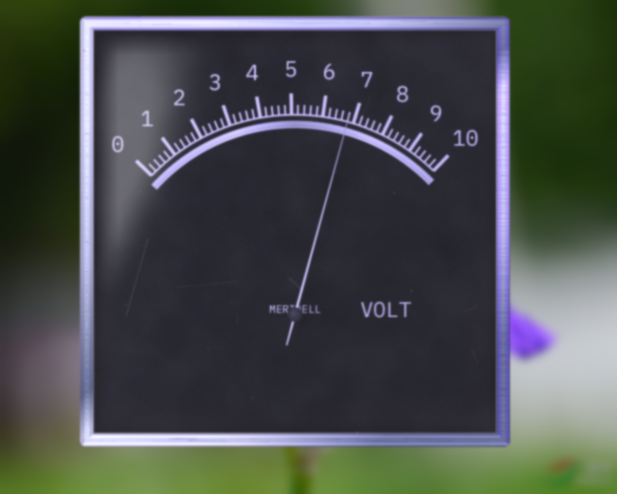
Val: 6.8 V
